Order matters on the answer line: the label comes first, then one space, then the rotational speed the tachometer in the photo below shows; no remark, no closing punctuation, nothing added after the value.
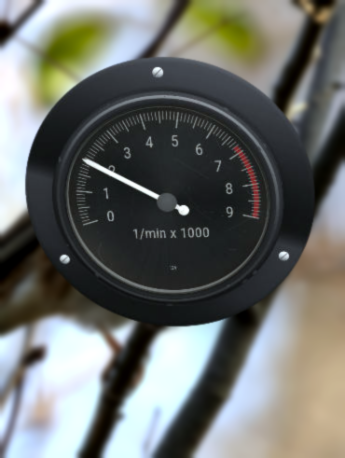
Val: 2000 rpm
